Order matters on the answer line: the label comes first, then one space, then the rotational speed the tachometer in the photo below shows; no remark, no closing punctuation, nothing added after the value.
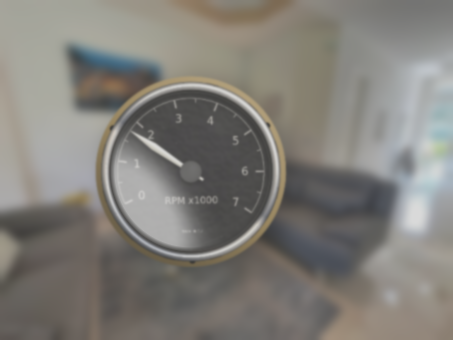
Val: 1750 rpm
